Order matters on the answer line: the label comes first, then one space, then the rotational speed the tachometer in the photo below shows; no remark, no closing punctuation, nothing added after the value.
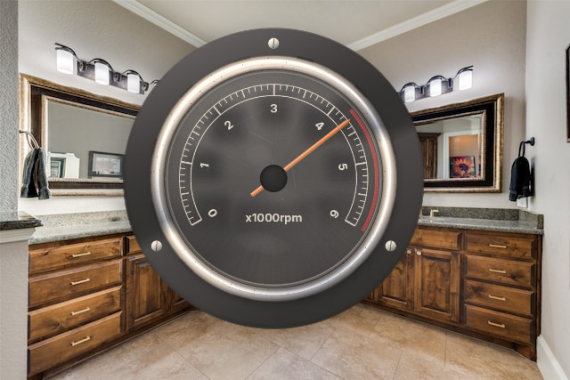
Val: 4300 rpm
